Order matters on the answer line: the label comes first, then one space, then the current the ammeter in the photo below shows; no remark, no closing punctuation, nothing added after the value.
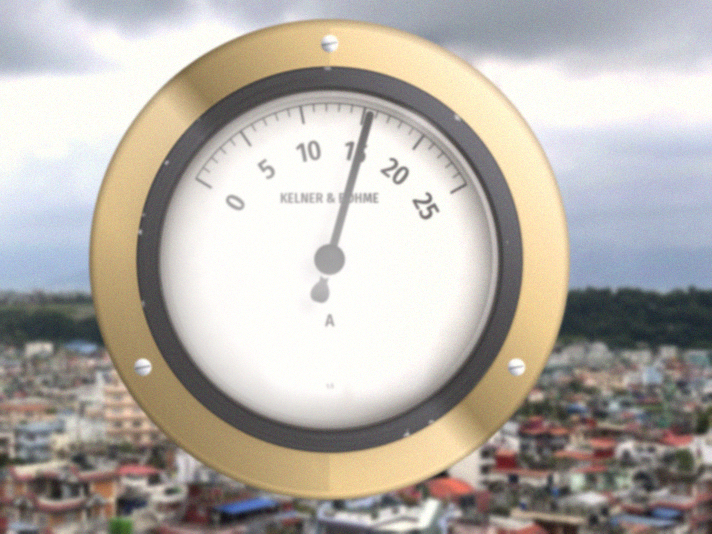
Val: 15.5 A
